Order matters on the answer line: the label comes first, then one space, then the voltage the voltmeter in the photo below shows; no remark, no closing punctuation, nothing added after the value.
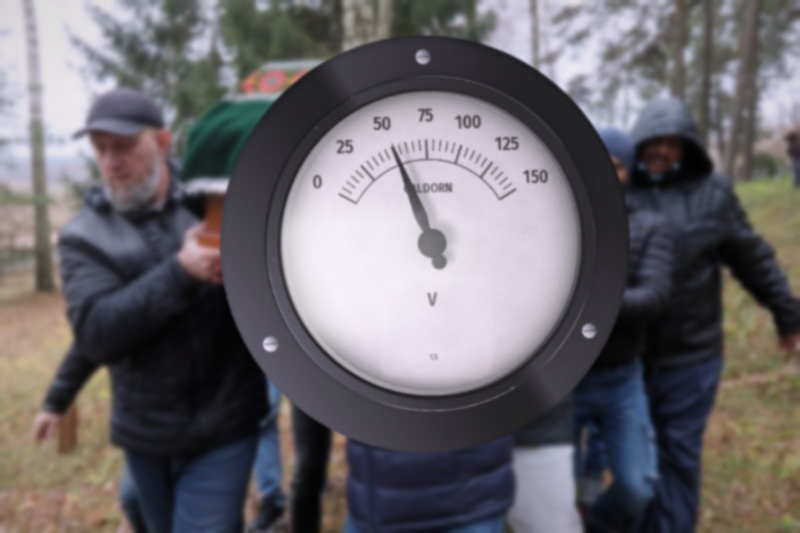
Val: 50 V
